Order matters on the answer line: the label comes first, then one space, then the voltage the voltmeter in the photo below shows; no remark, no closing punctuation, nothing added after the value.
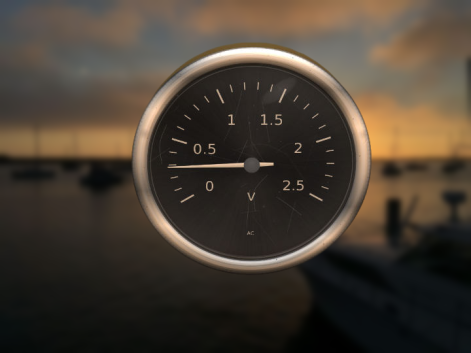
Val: 0.3 V
